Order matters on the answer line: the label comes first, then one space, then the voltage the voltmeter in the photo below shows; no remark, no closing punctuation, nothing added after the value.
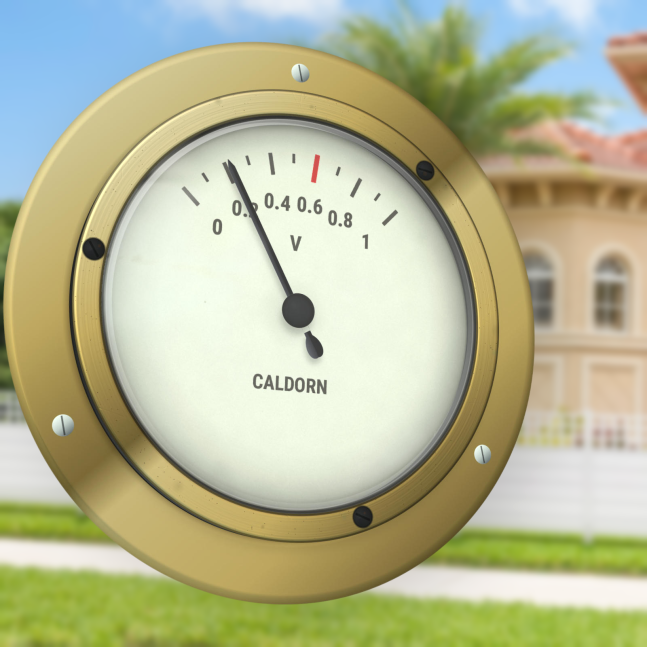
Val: 0.2 V
